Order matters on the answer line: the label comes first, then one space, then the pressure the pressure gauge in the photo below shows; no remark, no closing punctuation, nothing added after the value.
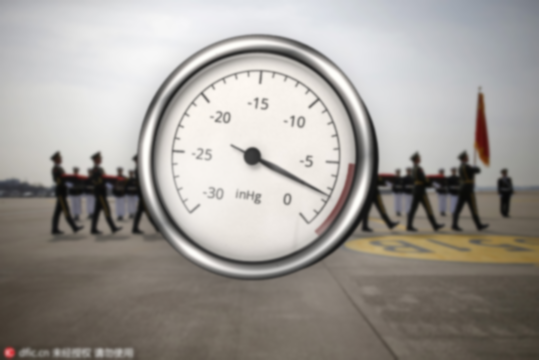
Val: -2.5 inHg
